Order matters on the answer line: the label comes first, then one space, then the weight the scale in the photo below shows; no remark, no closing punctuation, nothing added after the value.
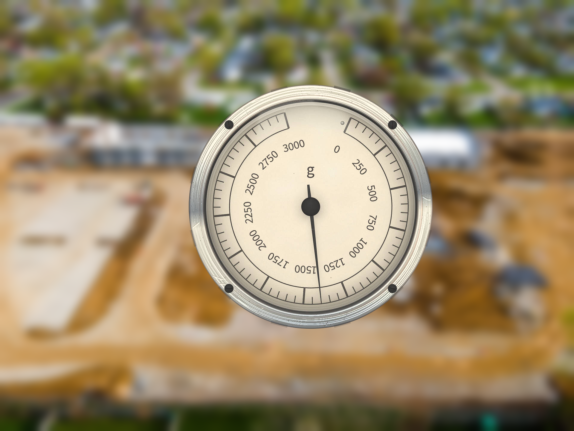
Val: 1400 g
